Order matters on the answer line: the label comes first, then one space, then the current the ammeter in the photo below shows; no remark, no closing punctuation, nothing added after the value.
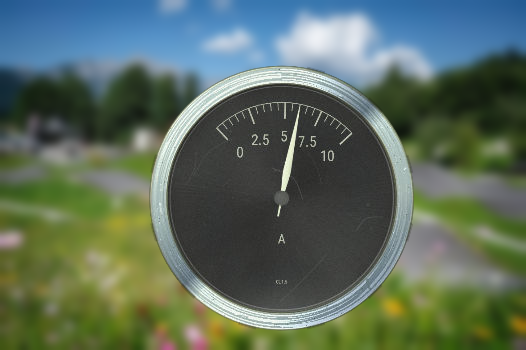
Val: 6 A
